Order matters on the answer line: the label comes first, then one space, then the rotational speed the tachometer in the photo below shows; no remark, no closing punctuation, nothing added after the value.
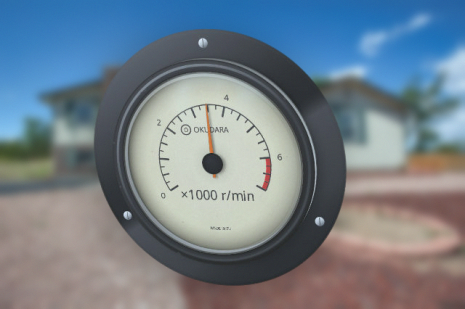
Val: 3500 rpm
